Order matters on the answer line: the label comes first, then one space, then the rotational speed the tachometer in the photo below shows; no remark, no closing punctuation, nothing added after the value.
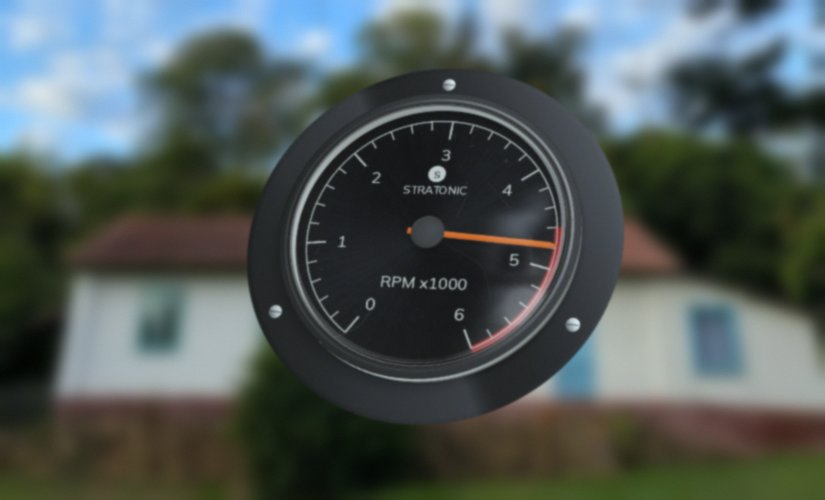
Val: 4800 rpm
